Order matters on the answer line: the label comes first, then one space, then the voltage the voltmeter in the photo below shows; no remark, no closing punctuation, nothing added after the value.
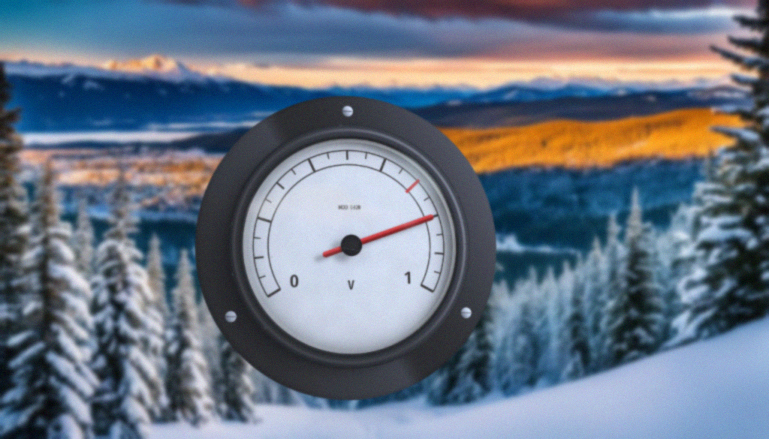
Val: 0.8 V
